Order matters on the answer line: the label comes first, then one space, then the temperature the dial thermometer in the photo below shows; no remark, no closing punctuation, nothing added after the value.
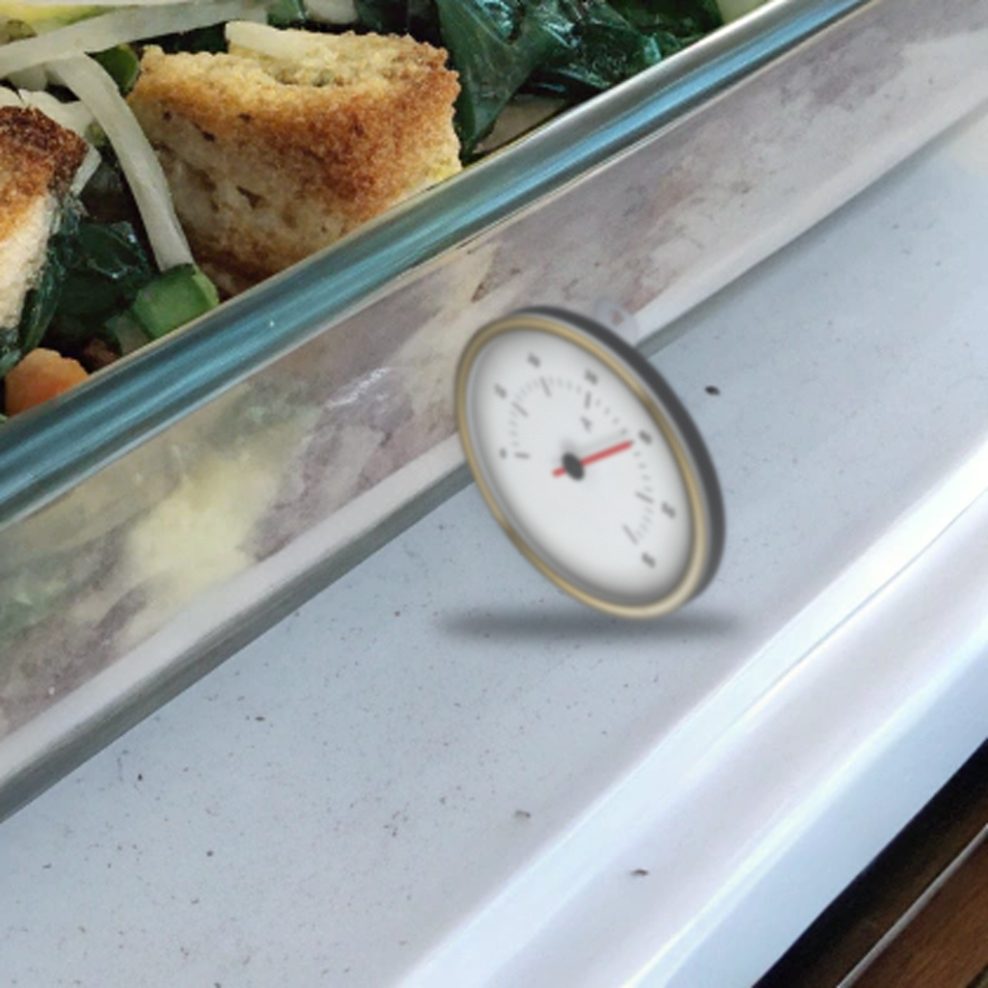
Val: 40 °C
